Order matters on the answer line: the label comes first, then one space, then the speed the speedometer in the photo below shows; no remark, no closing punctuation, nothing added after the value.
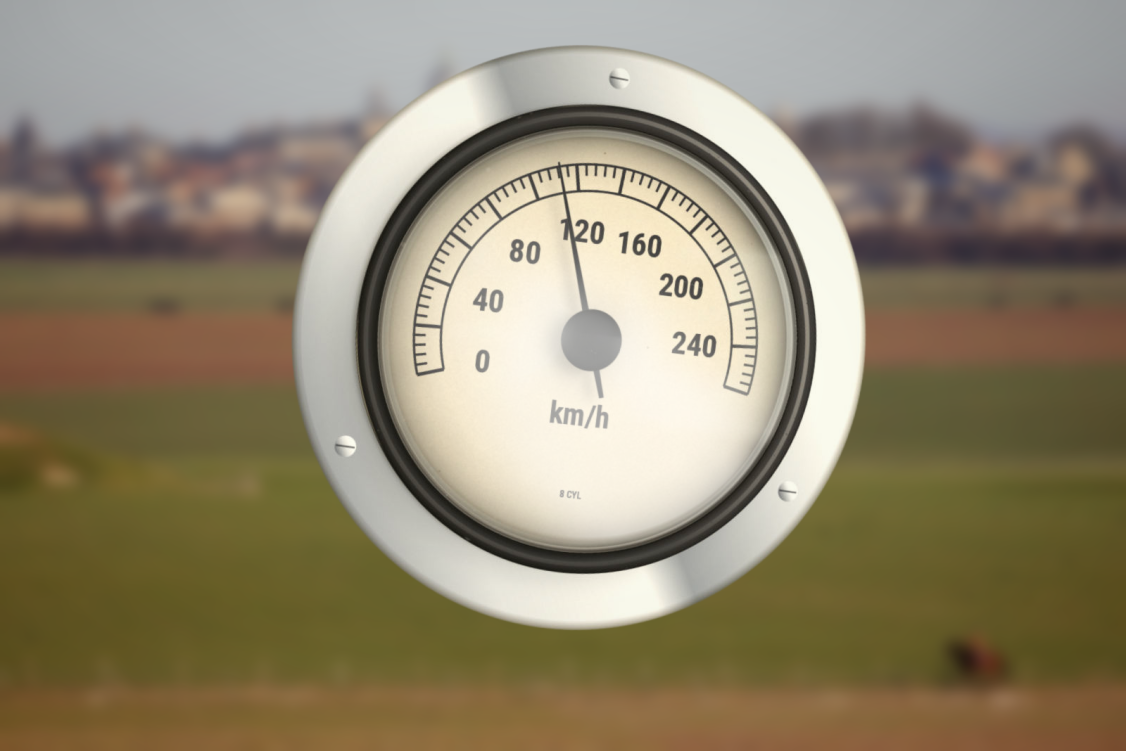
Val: 112 km/h
